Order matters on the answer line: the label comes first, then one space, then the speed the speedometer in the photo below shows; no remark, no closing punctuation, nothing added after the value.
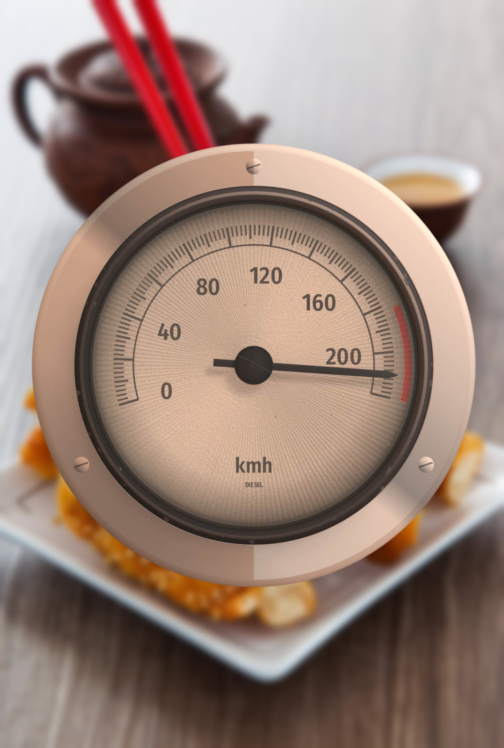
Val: 210 km/h
